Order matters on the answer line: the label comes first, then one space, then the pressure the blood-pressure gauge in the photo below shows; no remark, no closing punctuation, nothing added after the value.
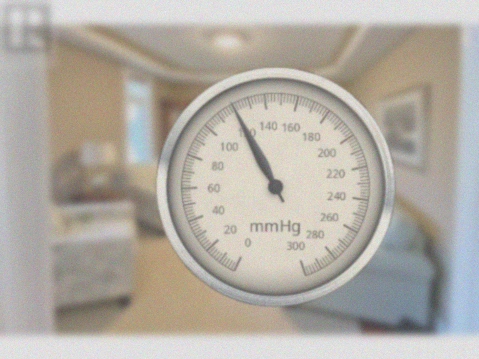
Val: 120 mmHg
